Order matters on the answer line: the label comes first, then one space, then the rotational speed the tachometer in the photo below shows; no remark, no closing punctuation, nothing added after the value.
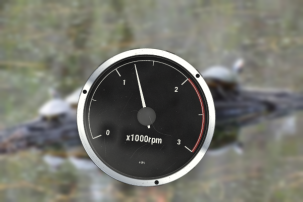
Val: 1250 rpm
